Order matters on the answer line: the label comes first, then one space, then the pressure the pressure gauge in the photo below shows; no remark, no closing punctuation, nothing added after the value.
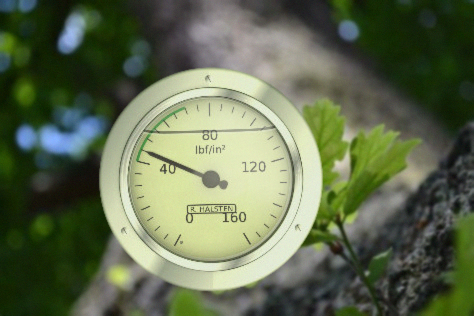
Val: 45 psi
